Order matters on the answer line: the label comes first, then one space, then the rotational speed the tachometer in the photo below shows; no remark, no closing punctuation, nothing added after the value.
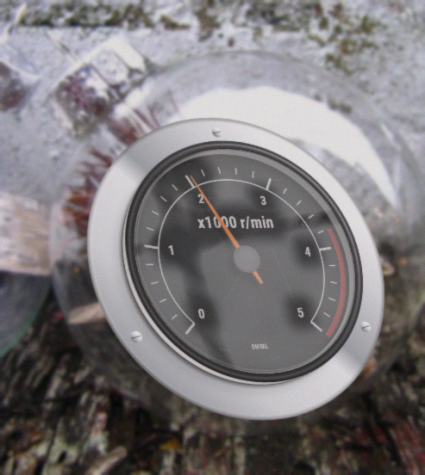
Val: 2000 rpm
